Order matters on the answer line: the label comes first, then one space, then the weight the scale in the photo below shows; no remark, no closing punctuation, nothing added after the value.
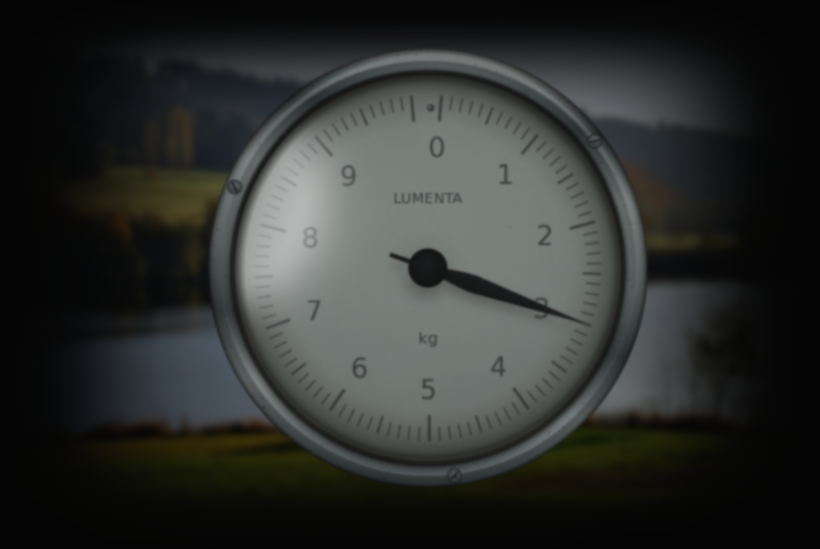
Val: 3 kg
